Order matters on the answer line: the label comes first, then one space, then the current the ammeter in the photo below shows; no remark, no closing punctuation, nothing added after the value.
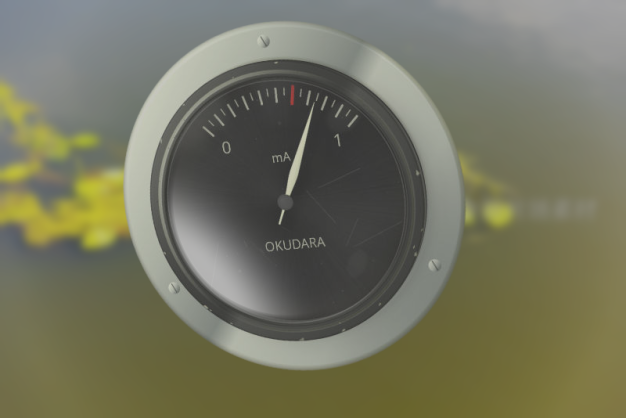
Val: 0.75 mA
